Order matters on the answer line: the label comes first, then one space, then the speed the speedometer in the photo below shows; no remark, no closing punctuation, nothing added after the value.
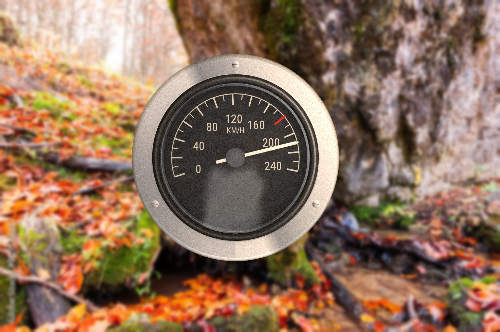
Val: 210 km/h
